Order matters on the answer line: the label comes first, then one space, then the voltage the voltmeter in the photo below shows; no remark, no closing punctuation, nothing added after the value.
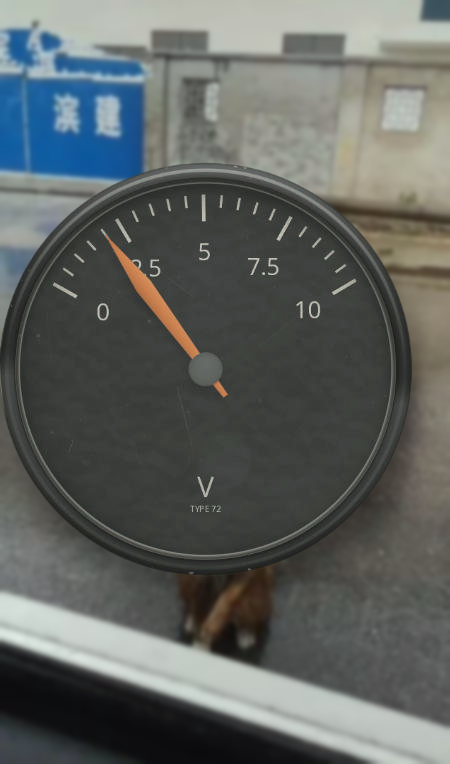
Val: 2 V
